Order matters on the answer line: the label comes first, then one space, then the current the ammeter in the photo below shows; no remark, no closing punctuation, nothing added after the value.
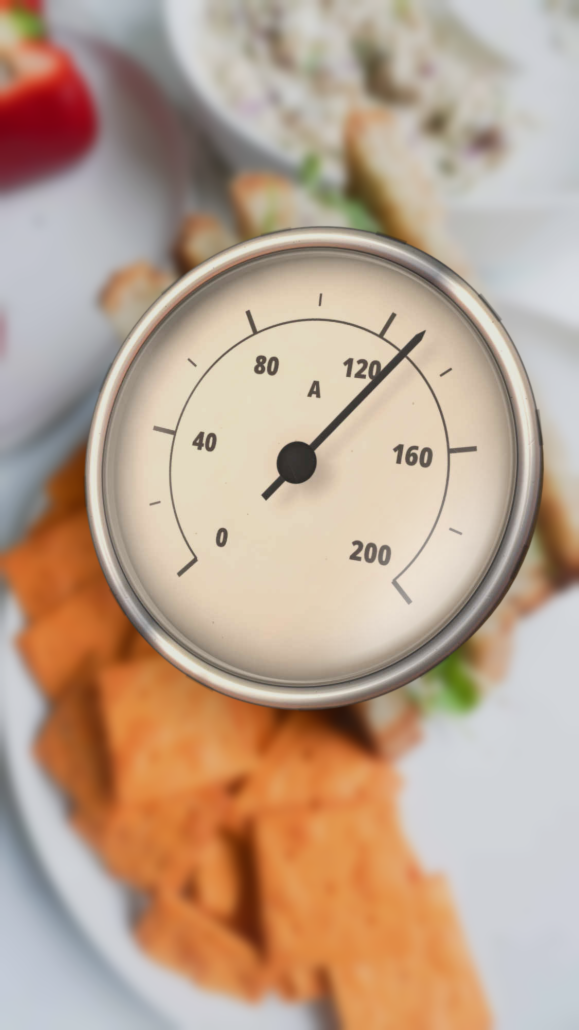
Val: 130 A
